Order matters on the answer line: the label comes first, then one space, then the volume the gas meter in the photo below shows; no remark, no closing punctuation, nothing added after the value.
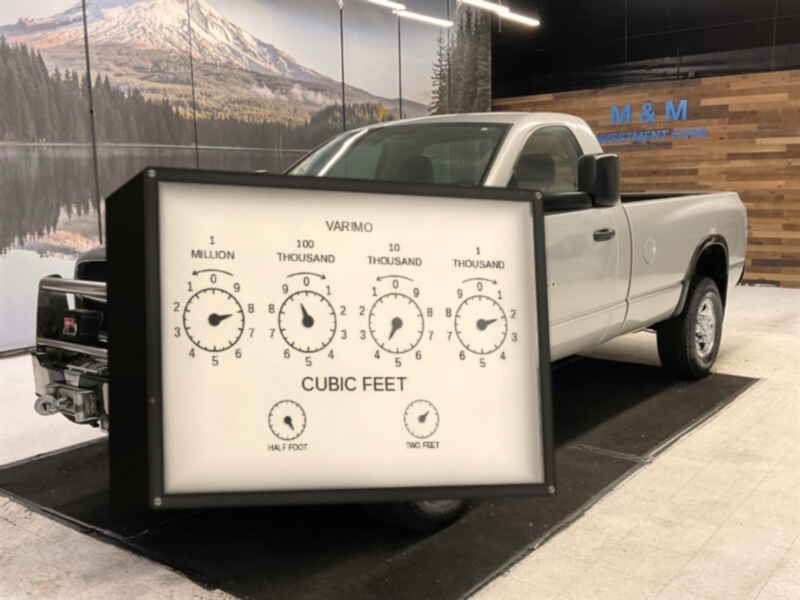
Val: 794200 ft³
